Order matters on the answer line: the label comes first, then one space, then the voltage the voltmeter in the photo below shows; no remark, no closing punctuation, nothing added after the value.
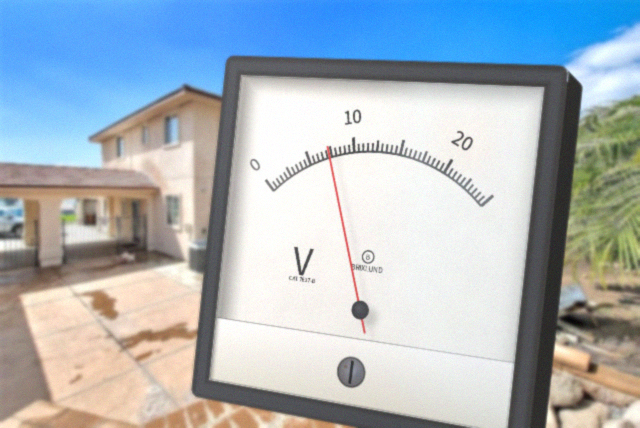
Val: 7.5 V
